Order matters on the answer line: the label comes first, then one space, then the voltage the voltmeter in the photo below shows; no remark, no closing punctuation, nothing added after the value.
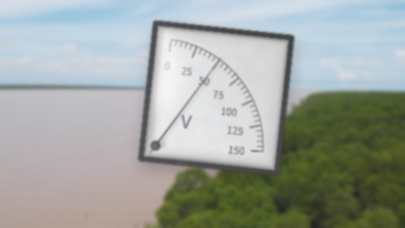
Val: 50 V
